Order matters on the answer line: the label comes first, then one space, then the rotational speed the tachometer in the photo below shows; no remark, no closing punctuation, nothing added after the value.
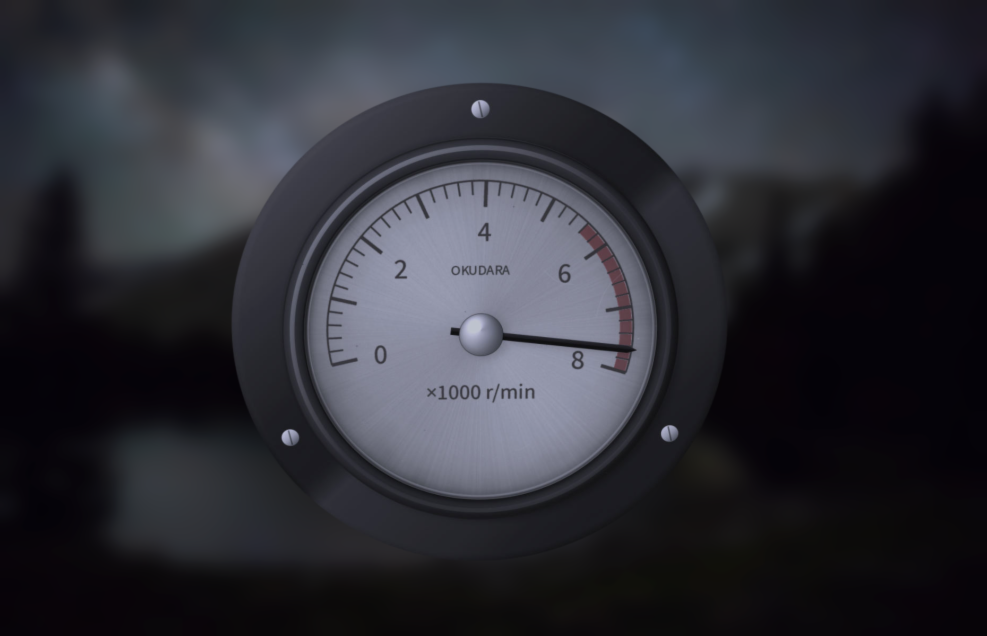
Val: 7600 rpm
